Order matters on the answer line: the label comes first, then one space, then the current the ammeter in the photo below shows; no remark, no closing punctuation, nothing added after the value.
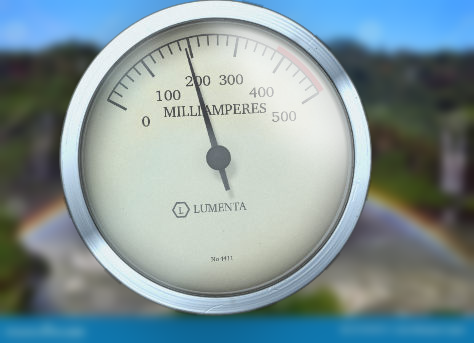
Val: 190 mA
